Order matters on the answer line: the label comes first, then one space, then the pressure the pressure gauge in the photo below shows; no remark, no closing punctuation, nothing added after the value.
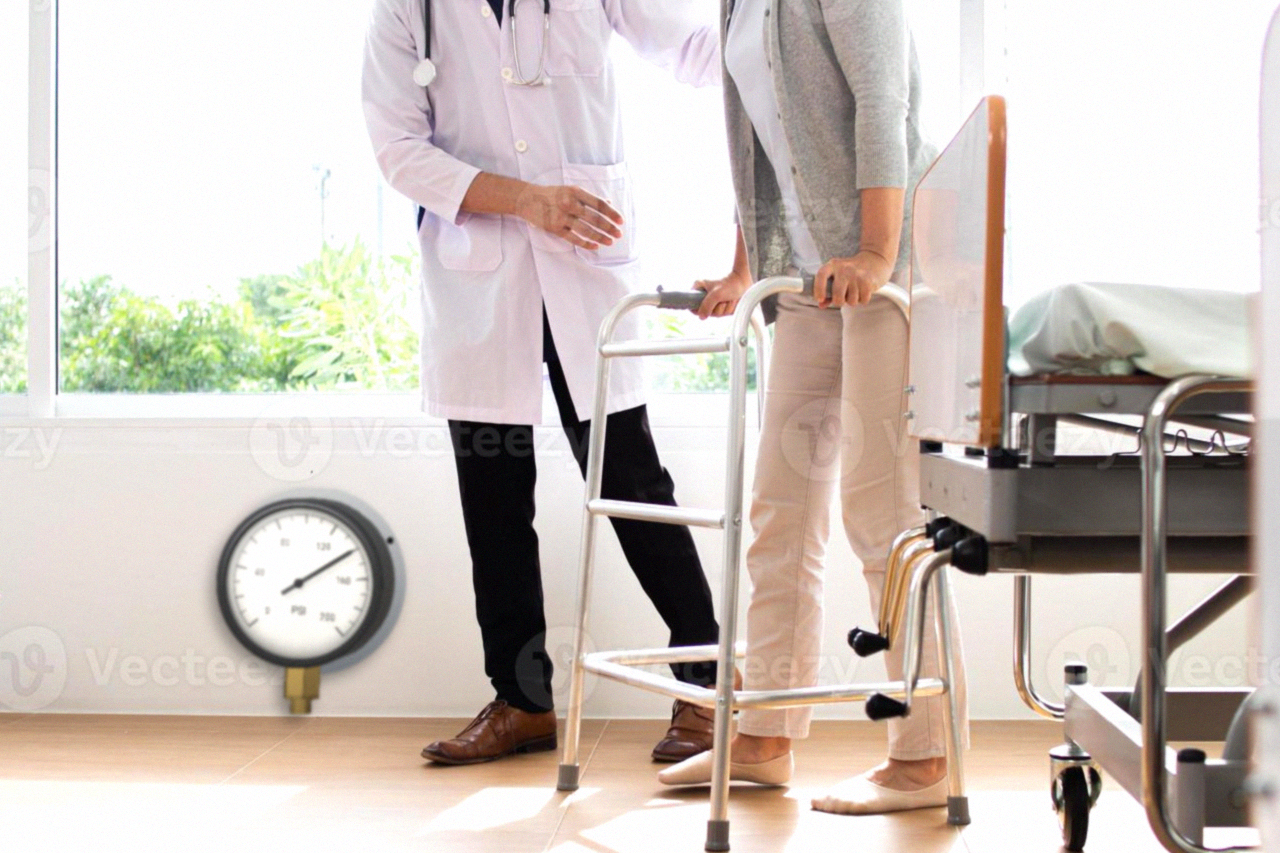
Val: 140 psi
